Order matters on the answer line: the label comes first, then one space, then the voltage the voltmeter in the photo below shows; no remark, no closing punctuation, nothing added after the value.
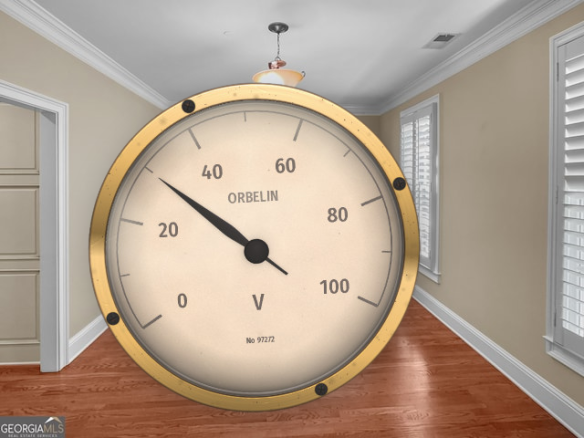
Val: 30 V
